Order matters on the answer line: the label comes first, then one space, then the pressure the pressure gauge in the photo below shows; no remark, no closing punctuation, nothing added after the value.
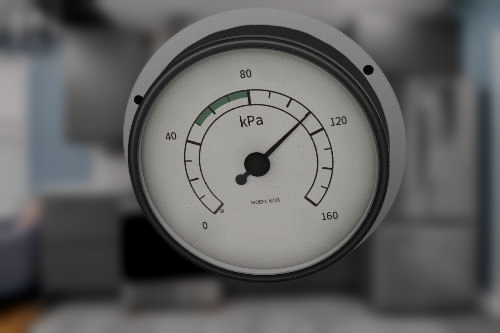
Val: 110 kPa
